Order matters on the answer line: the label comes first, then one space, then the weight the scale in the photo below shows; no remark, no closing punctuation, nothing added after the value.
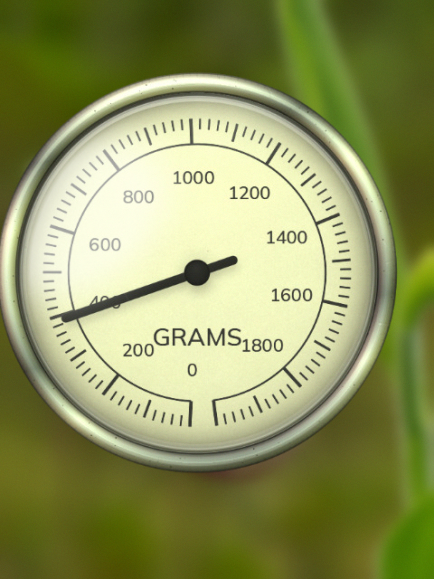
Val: 390 g
